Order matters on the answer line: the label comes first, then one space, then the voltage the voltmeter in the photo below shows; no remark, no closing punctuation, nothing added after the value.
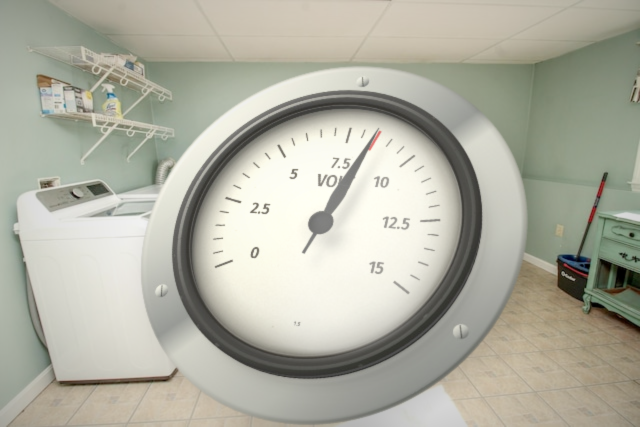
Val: 8.5 V
